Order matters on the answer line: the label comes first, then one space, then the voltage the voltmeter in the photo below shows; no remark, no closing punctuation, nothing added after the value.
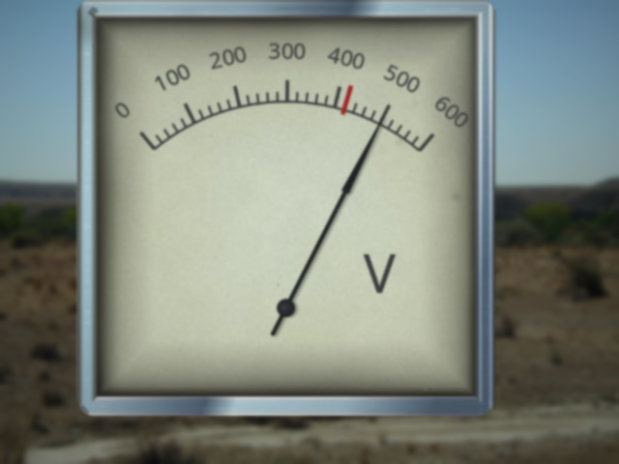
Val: 500 V
